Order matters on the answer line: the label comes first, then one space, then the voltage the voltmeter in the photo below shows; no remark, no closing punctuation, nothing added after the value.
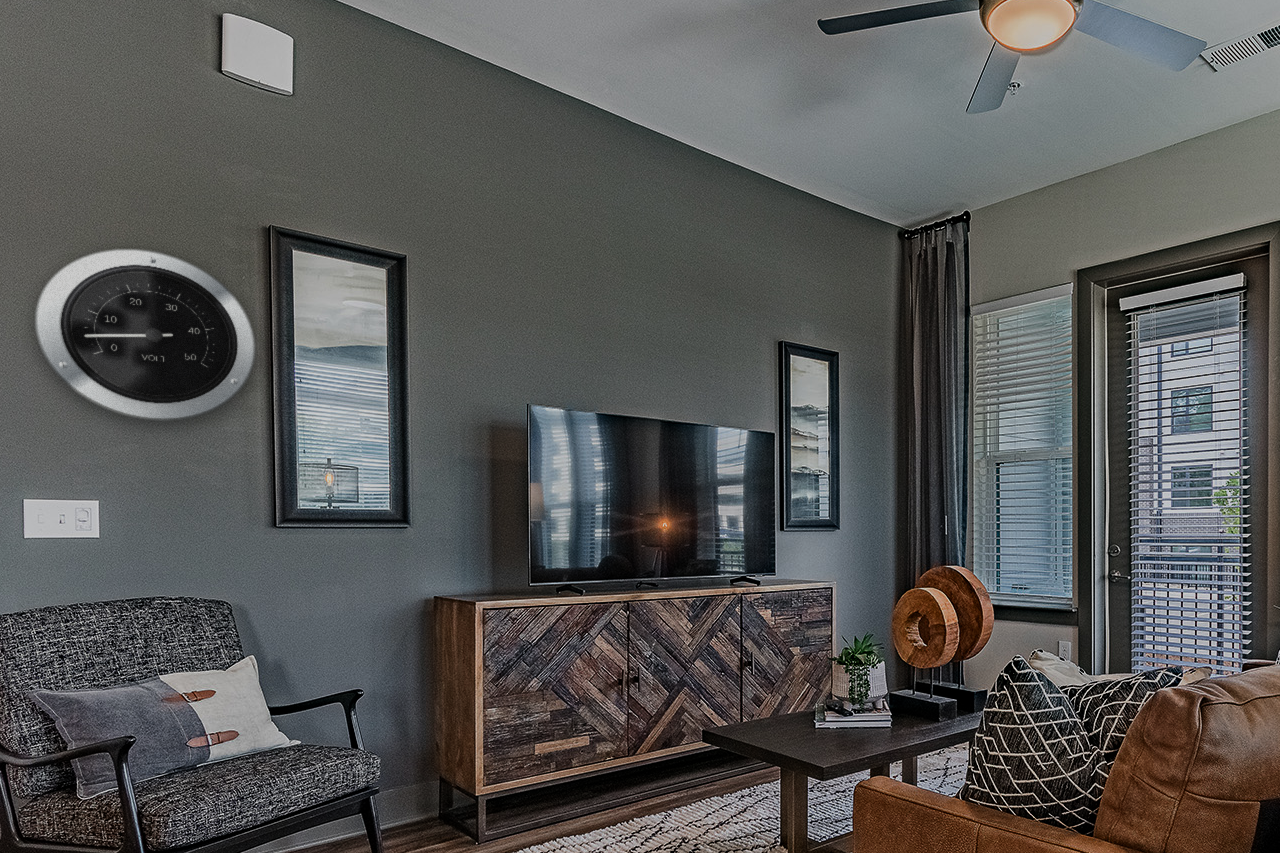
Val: 4 V
